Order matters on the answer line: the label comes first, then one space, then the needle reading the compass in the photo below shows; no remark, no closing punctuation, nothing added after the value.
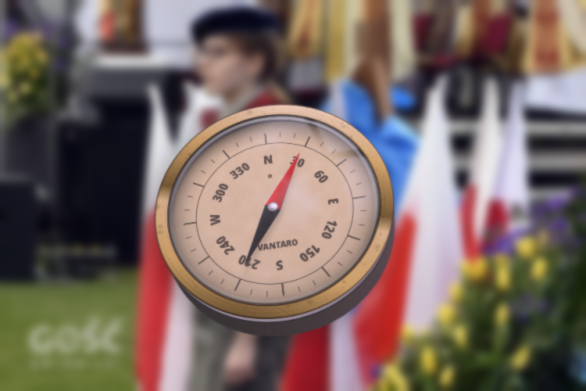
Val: 30 °
